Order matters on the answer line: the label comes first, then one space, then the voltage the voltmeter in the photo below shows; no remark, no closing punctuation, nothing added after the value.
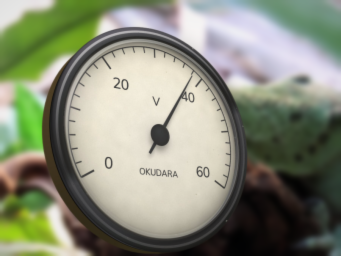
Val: 38 V
